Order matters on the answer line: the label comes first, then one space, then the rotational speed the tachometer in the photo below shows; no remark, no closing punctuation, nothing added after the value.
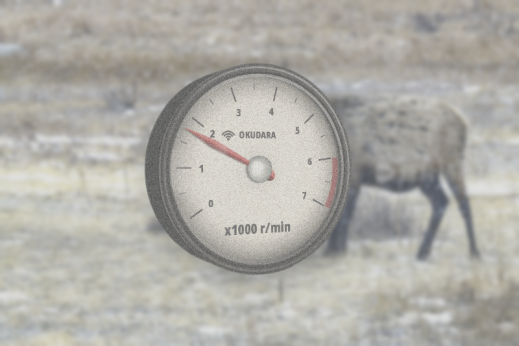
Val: 1750 rpm
